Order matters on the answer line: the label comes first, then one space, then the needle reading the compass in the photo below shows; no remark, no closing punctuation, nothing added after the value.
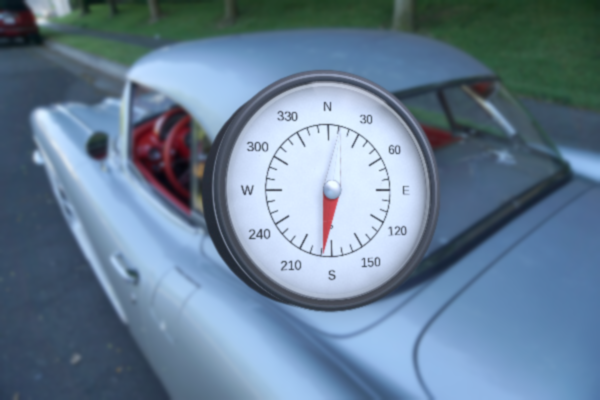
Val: 190 °
